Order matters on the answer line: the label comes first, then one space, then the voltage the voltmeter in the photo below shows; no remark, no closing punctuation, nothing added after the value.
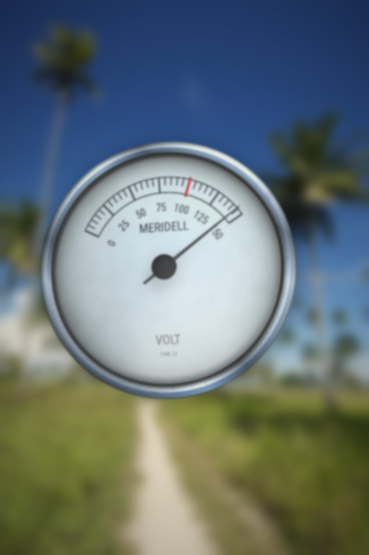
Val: 145 V
